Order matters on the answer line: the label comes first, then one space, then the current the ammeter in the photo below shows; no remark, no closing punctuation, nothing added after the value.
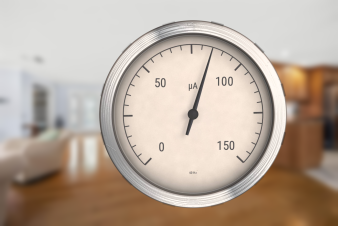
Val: 85 µA
